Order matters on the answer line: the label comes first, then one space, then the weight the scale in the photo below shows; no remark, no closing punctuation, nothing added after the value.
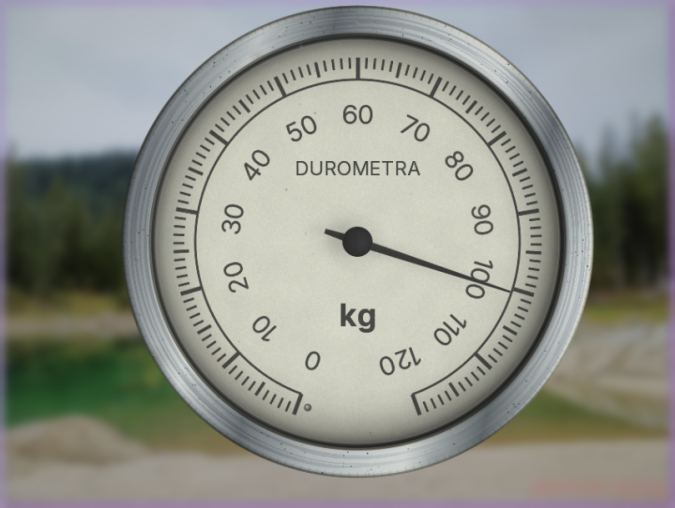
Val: 100.5 kg
